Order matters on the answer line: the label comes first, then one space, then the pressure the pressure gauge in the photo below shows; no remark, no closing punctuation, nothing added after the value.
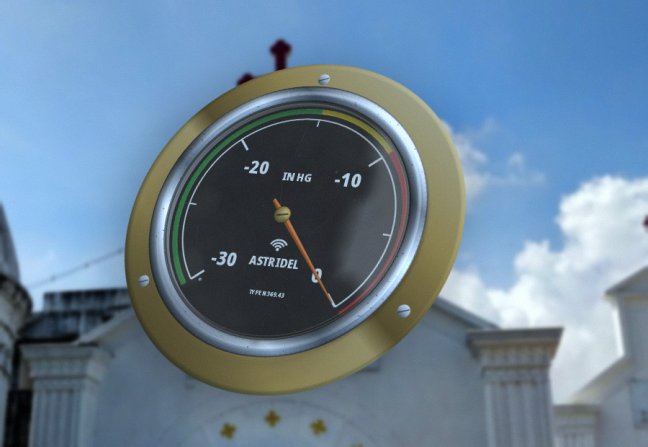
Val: 0 inHg
